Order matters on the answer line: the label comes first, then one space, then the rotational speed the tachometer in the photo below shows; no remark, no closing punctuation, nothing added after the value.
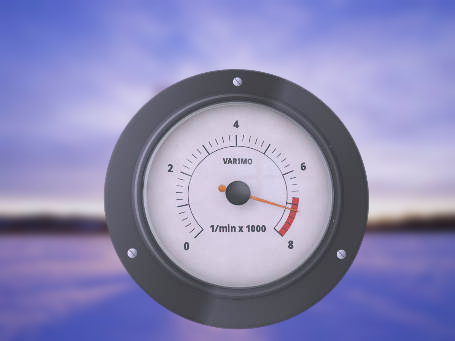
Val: 7200 rpm
